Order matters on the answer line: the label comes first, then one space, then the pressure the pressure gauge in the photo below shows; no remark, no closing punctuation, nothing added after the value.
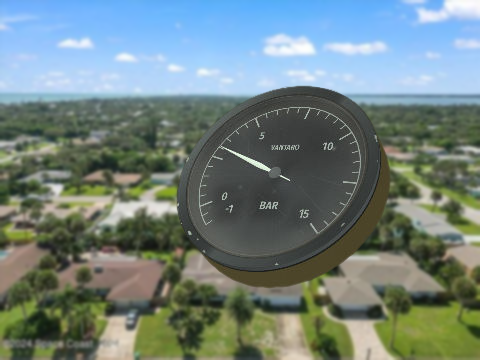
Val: 3 bar
